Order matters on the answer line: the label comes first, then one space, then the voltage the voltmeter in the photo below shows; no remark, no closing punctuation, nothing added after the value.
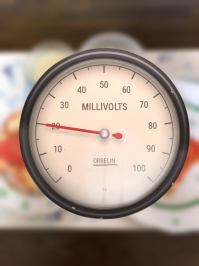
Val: 20 mV
